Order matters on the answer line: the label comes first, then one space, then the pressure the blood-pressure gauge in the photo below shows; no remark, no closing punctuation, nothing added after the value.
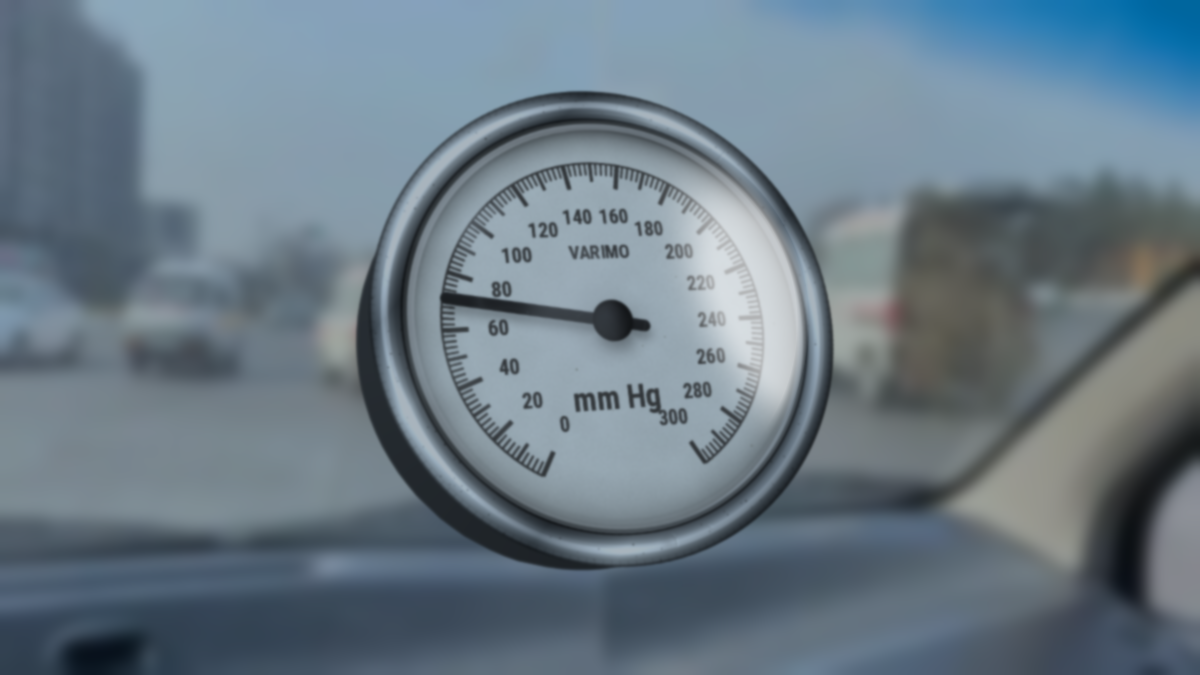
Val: 70 mmHg
